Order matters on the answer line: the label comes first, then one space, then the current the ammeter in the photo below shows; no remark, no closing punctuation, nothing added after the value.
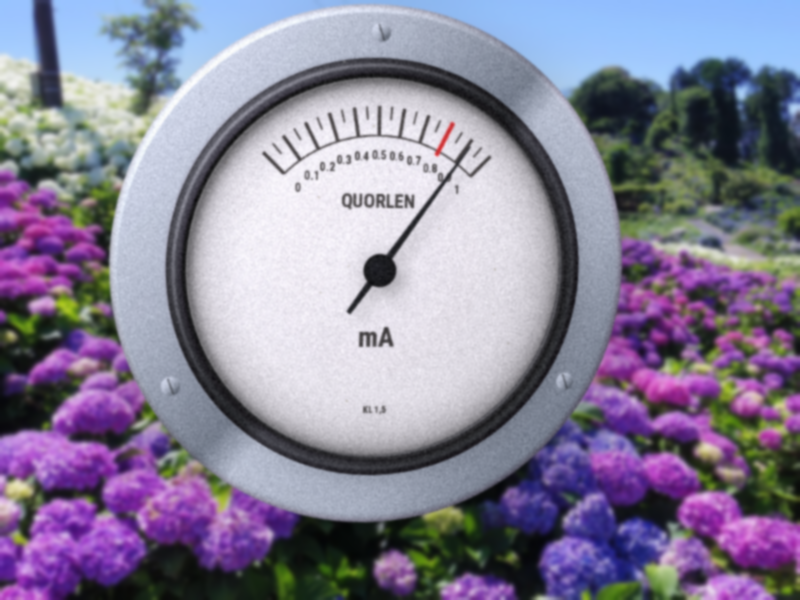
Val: 0.9 mA
